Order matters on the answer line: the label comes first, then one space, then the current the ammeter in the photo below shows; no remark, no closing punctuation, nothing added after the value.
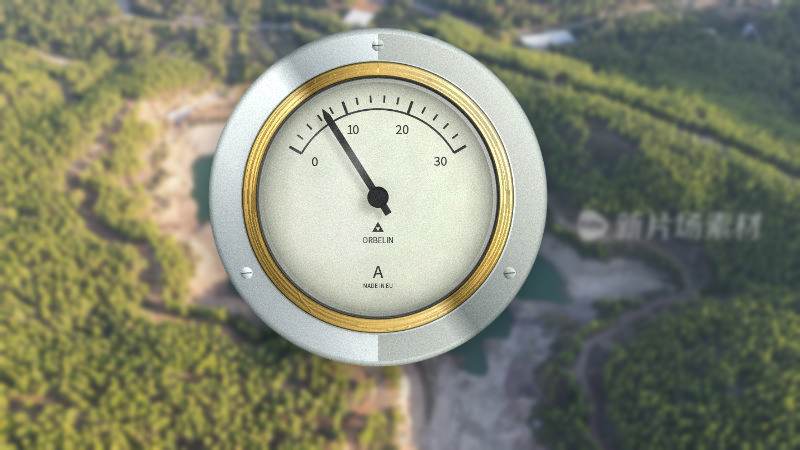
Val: 7 A
